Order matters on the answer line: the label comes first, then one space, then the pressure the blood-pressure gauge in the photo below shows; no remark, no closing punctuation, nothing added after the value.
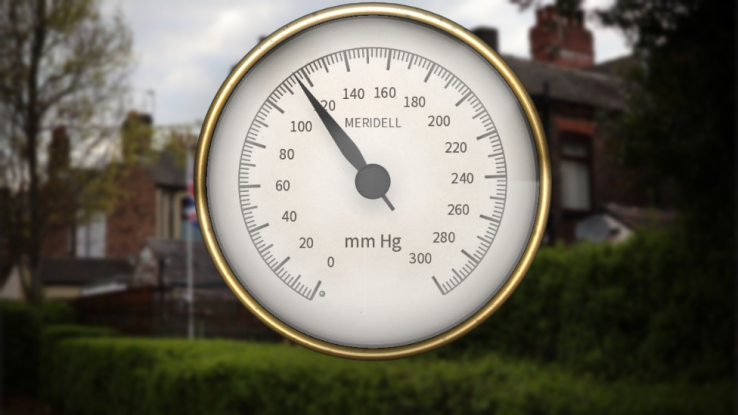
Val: 116 mmHg
